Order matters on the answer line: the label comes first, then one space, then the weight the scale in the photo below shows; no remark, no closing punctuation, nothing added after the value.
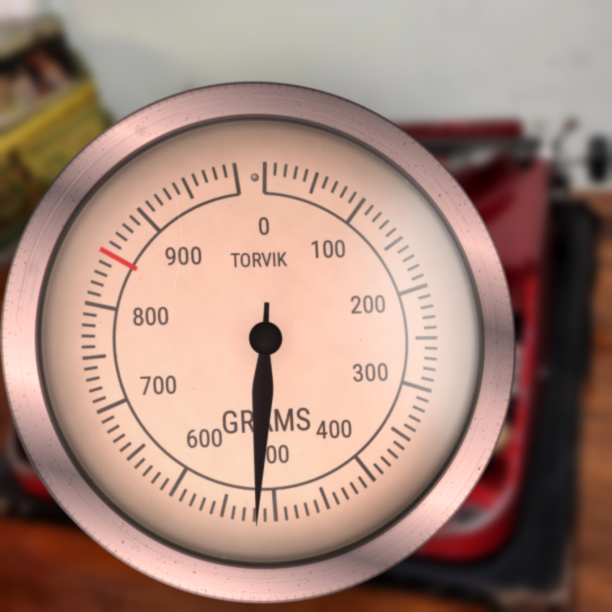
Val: 520 g
